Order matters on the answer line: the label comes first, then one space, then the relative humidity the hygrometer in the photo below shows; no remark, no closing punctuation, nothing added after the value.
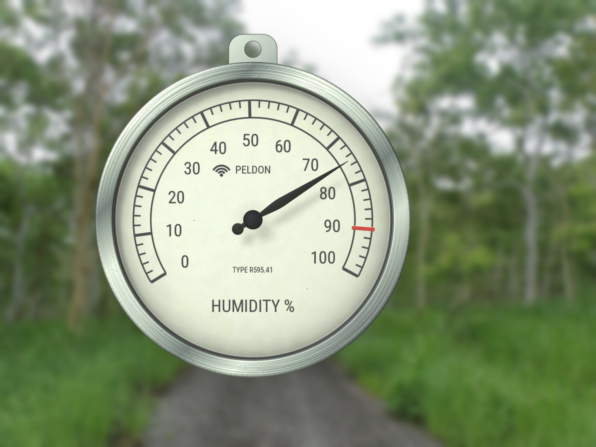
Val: 75 %
